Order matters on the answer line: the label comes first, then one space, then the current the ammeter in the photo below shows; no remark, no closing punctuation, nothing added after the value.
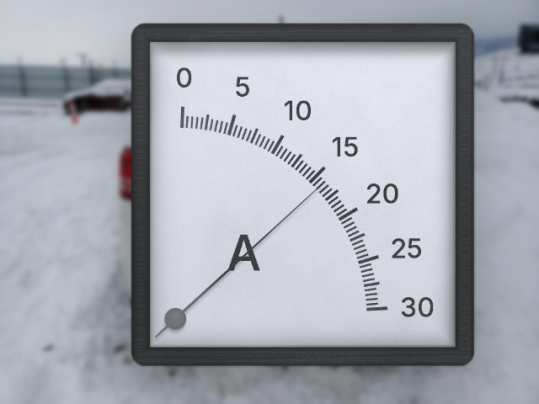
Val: 16 A
